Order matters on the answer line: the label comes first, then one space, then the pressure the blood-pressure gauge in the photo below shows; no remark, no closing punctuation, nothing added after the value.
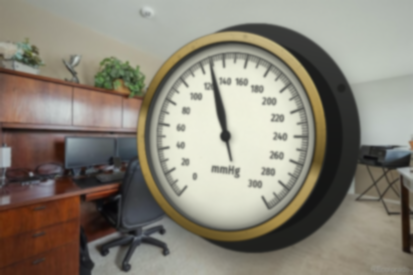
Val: 130 mmHg
